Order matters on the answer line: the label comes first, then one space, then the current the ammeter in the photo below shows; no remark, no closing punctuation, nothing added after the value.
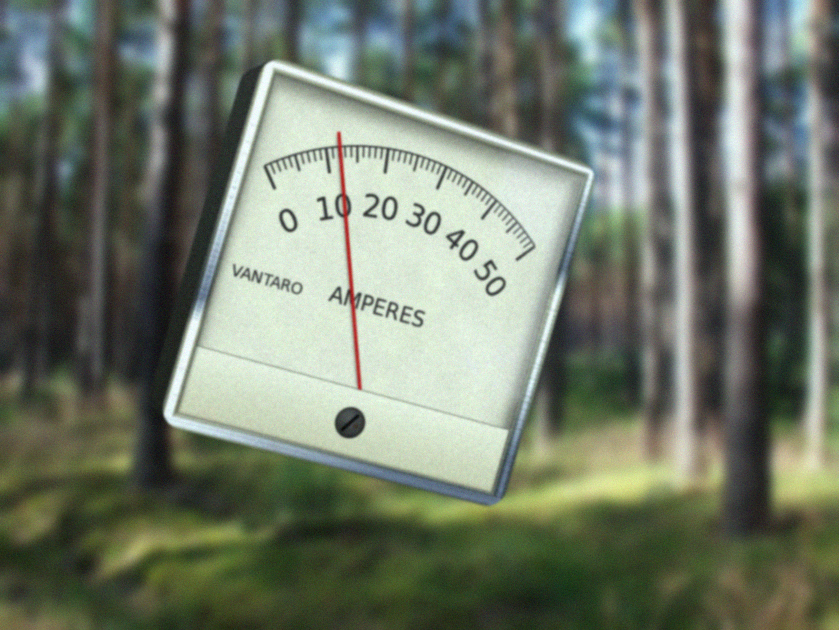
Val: 12 A
